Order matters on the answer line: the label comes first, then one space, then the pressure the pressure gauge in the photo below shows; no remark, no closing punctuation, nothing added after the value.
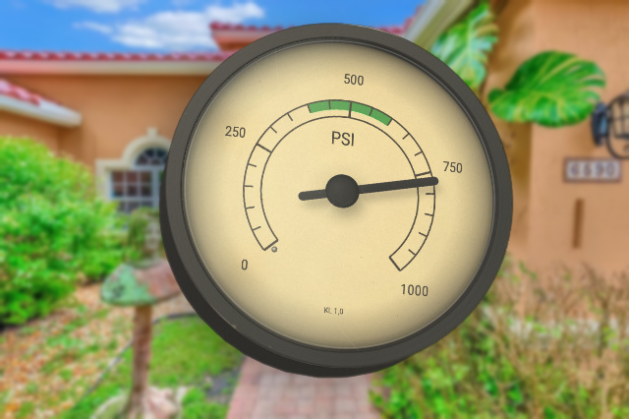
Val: 775 psi
